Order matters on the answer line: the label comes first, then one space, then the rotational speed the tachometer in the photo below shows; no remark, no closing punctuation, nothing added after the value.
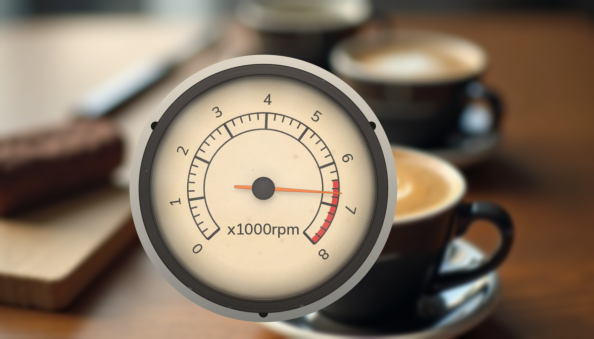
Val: 6700 rpm
